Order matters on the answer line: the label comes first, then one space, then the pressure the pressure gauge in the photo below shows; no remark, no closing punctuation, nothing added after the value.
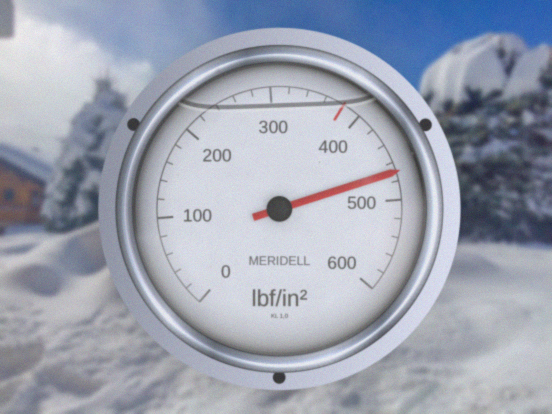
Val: 470 psi
